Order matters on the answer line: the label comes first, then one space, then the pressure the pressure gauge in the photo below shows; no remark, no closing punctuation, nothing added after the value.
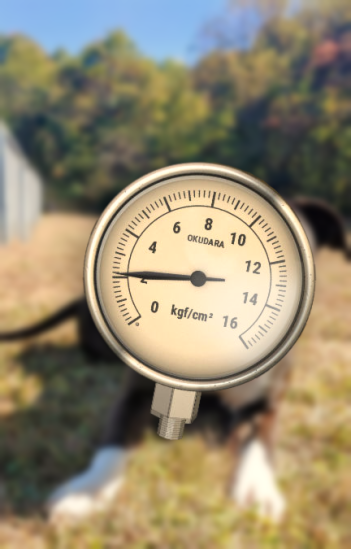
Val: 2.2 kg/cm²
